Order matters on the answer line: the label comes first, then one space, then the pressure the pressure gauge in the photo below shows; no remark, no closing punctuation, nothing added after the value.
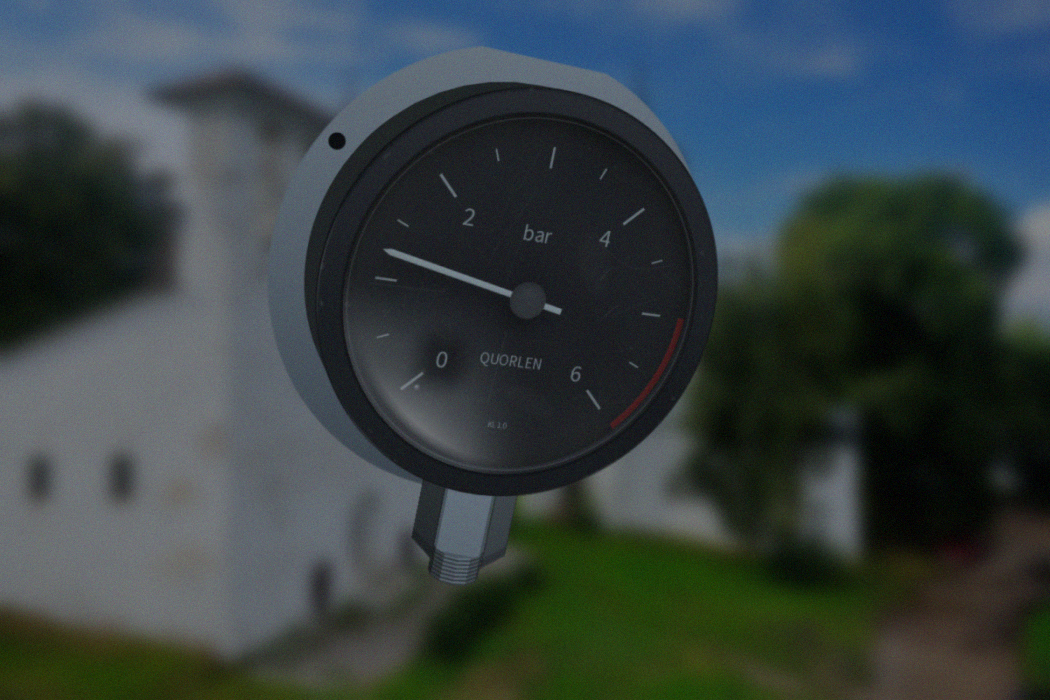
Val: 1.25 bar
